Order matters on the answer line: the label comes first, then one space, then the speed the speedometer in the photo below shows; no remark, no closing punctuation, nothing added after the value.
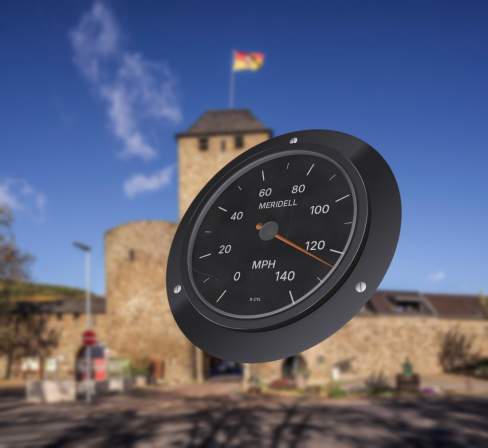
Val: 125 mph
